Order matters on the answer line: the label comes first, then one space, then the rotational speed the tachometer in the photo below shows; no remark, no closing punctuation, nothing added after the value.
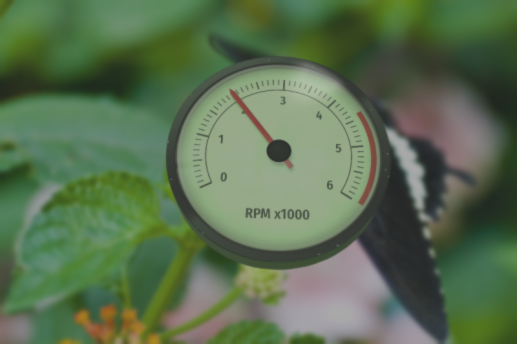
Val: 2000 rpm
